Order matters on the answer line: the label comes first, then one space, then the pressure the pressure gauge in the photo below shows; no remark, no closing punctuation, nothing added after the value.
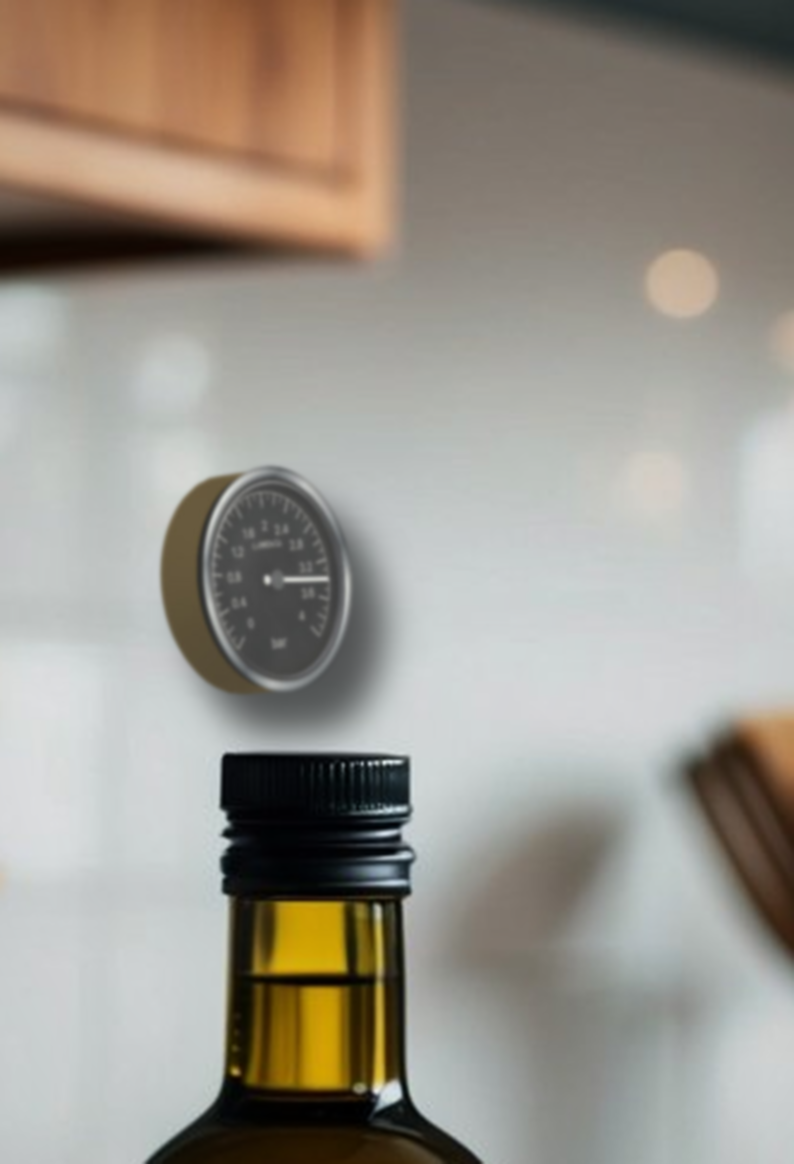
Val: 3.4 bar
